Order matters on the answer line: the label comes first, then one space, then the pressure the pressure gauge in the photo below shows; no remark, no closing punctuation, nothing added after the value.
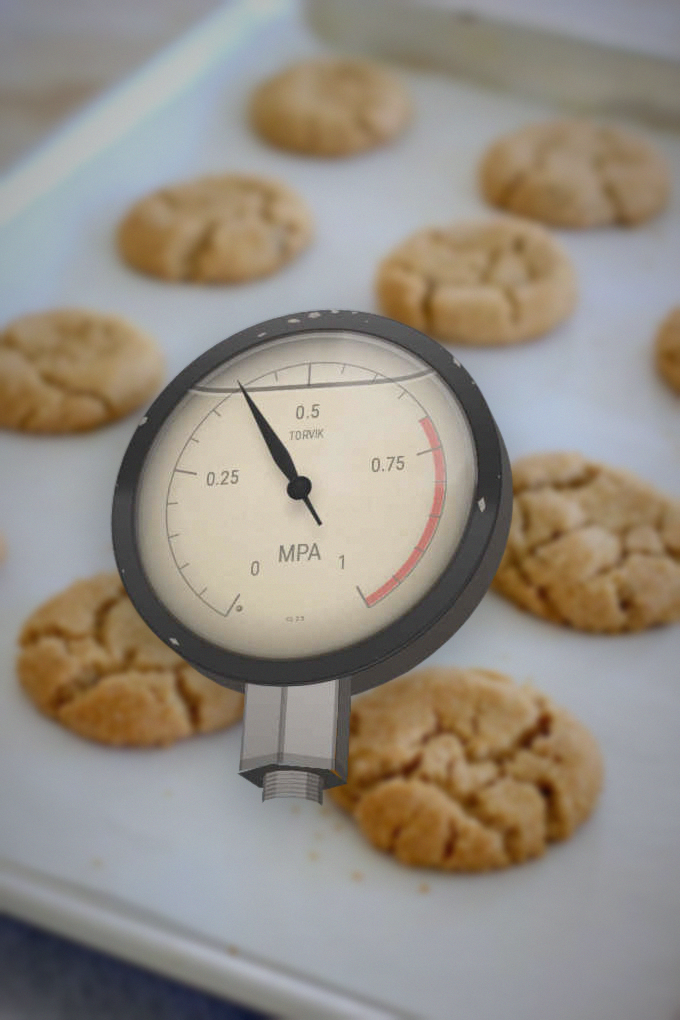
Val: 0.4 MPa
